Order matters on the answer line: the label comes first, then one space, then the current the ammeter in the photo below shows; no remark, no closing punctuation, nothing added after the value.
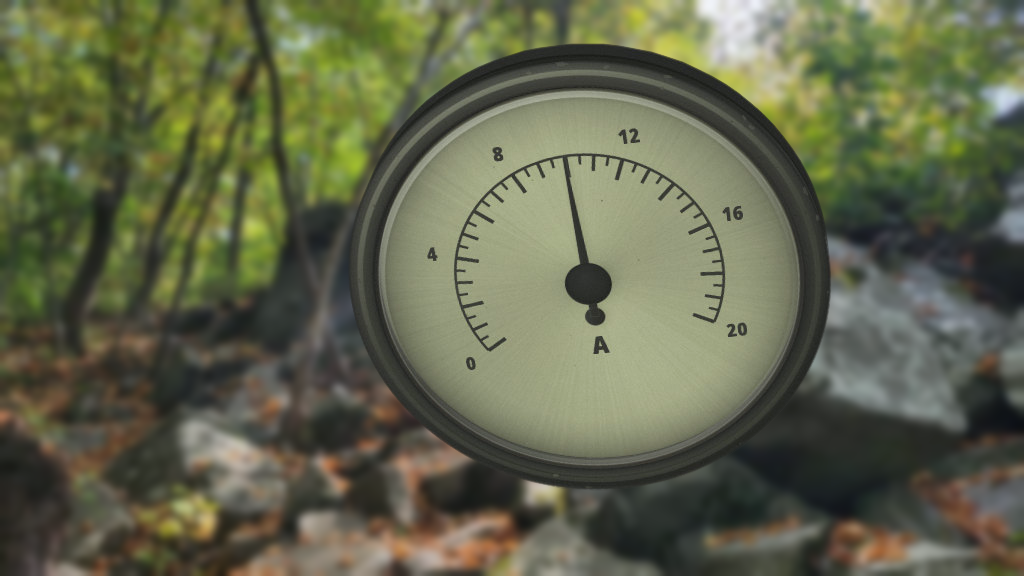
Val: 10 A
